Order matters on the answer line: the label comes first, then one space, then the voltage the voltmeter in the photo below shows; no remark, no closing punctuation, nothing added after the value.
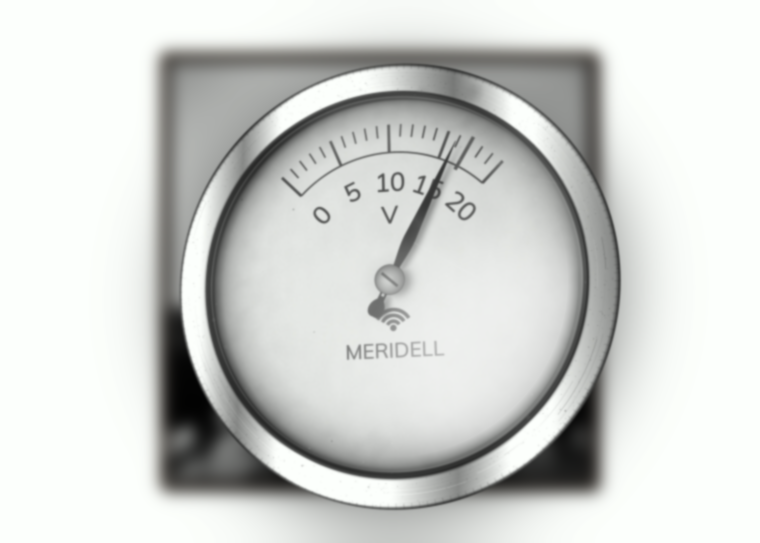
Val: 16 V
